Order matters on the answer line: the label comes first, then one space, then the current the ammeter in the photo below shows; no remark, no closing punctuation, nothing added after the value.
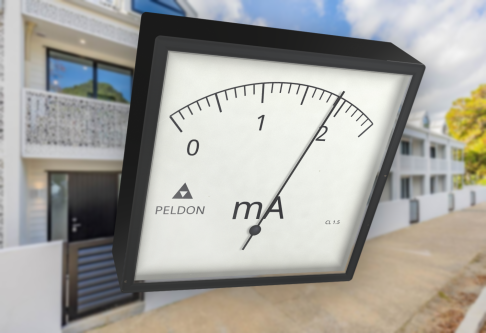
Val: 1.9 mA
